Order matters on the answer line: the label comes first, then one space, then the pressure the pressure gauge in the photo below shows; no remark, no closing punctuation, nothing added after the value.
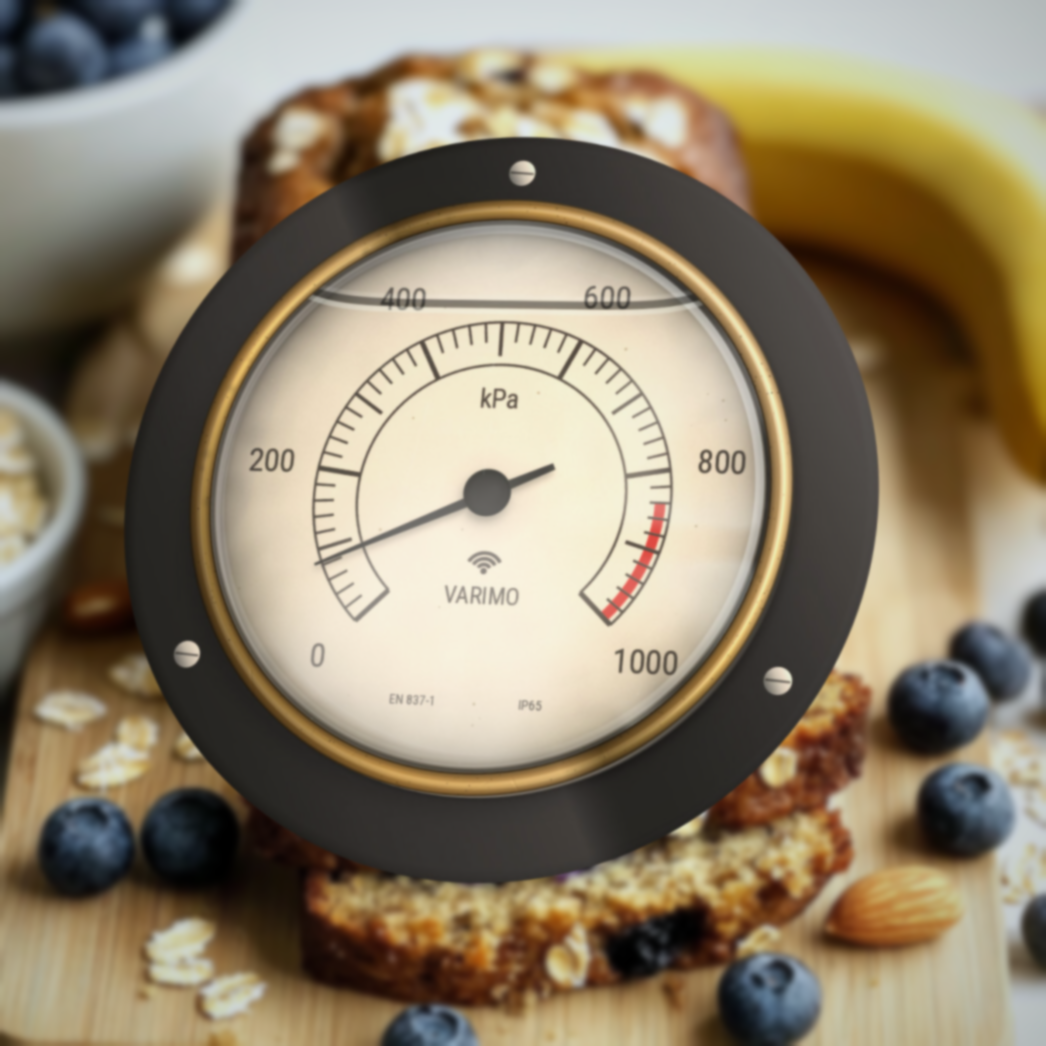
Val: 80 kPa
